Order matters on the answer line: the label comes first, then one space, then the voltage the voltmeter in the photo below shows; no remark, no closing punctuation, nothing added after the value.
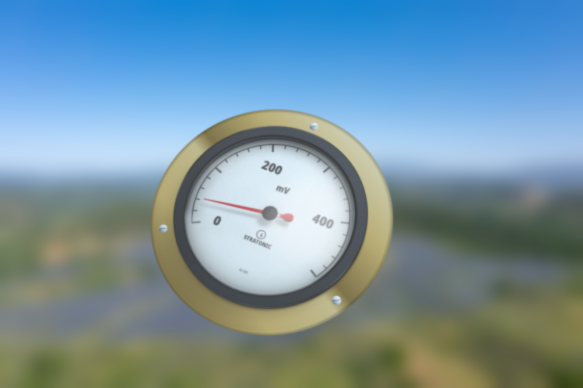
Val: 40 mV
